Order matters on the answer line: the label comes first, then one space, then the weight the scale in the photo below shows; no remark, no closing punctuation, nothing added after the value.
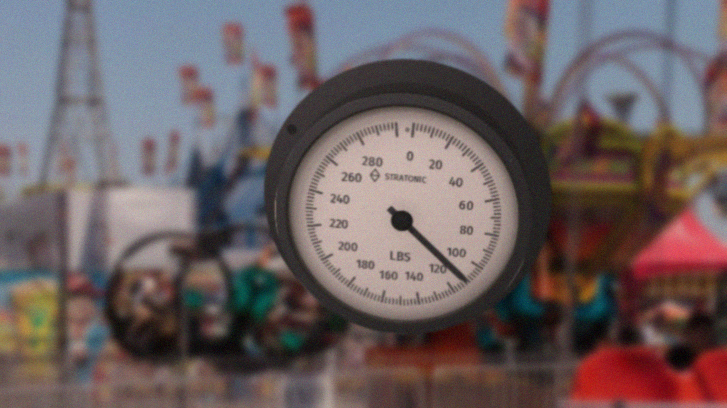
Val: 110 lb
